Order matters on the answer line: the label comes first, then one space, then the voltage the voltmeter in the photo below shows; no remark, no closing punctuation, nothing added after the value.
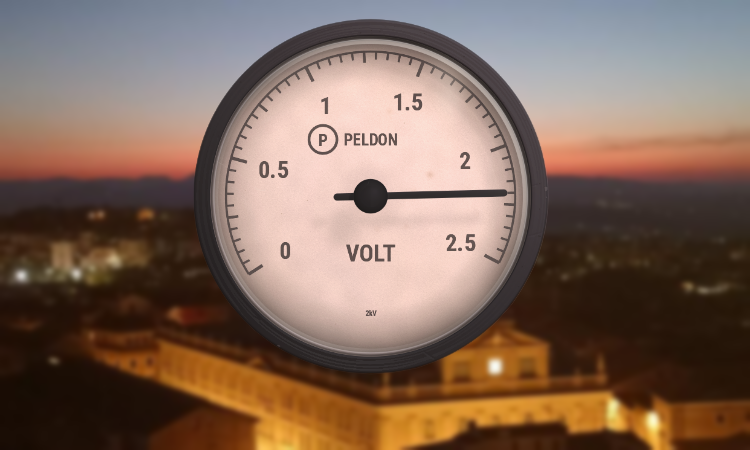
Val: 2.2 V
